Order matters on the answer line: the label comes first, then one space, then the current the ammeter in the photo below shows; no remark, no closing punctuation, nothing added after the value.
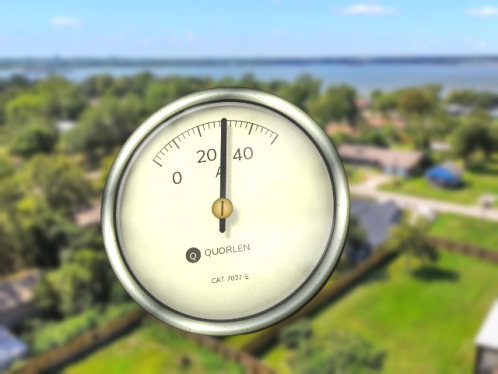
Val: 30 A
